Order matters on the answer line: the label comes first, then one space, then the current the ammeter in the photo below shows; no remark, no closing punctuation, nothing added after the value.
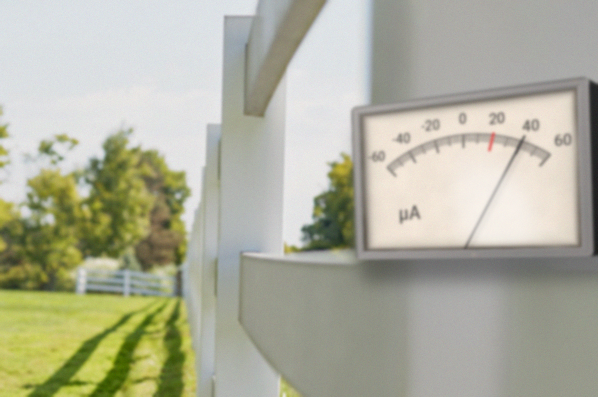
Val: 40 µA
